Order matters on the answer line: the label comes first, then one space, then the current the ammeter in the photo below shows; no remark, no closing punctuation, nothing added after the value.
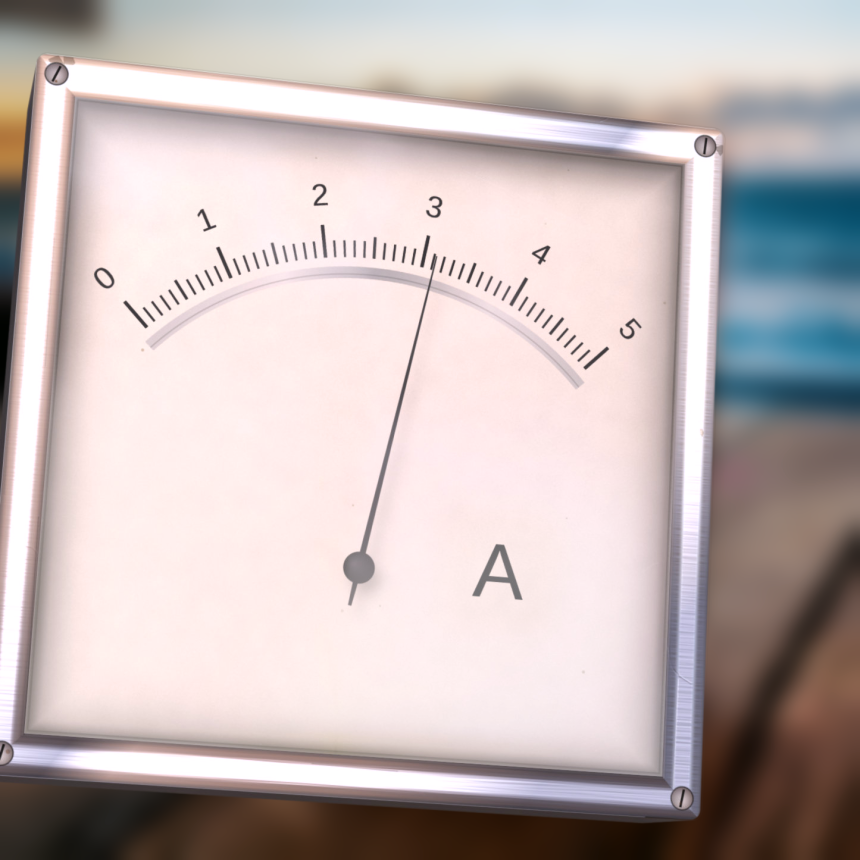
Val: 3.1 A
